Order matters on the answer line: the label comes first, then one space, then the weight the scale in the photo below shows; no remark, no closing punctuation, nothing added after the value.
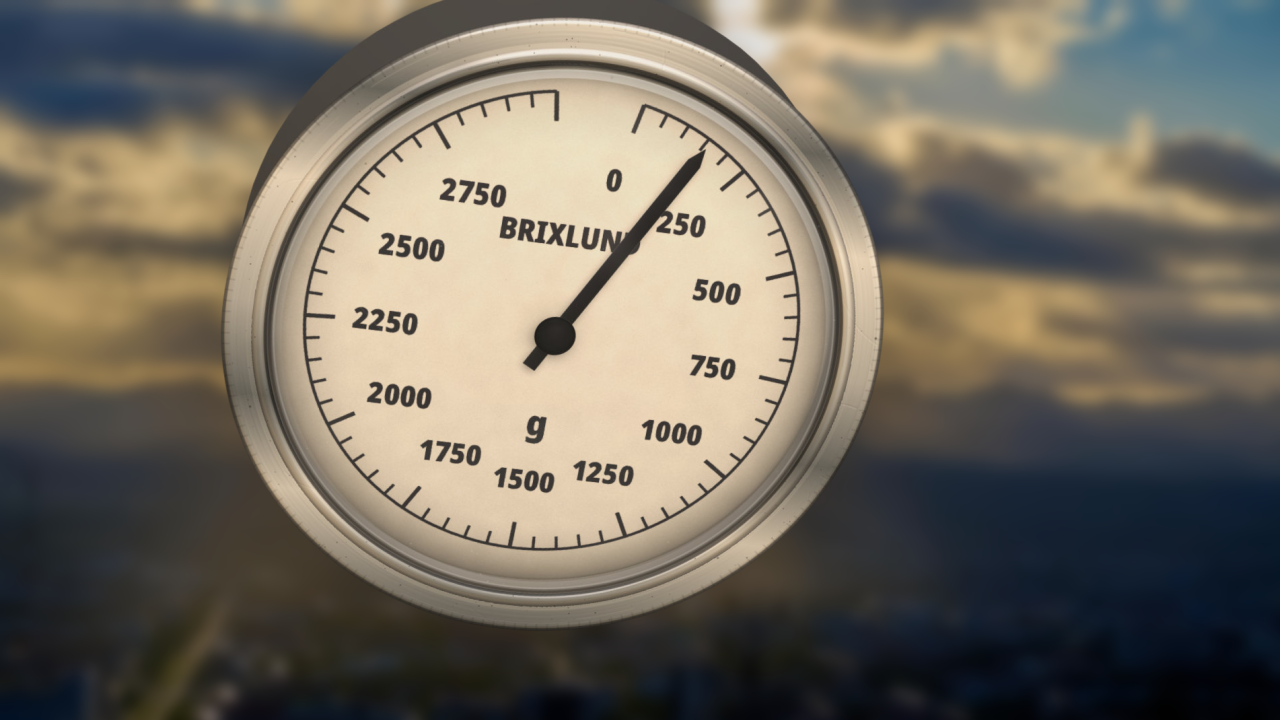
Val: 150 g
